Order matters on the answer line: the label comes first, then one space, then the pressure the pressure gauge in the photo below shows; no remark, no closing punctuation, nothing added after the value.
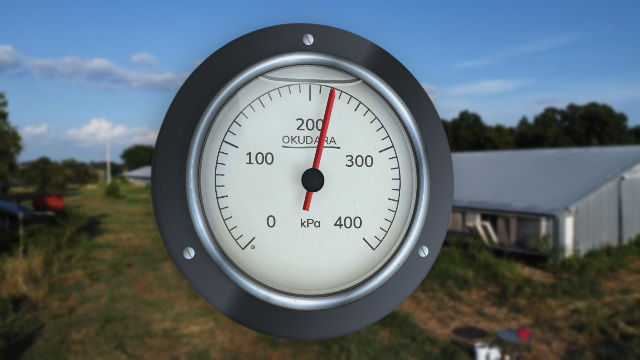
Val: 220 kPa
